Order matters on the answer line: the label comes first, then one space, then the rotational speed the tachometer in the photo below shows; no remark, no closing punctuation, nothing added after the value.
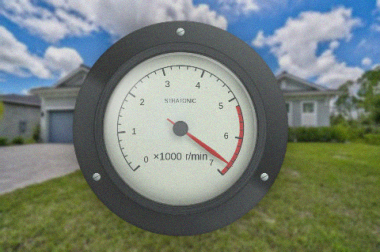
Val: 6700 rpm
